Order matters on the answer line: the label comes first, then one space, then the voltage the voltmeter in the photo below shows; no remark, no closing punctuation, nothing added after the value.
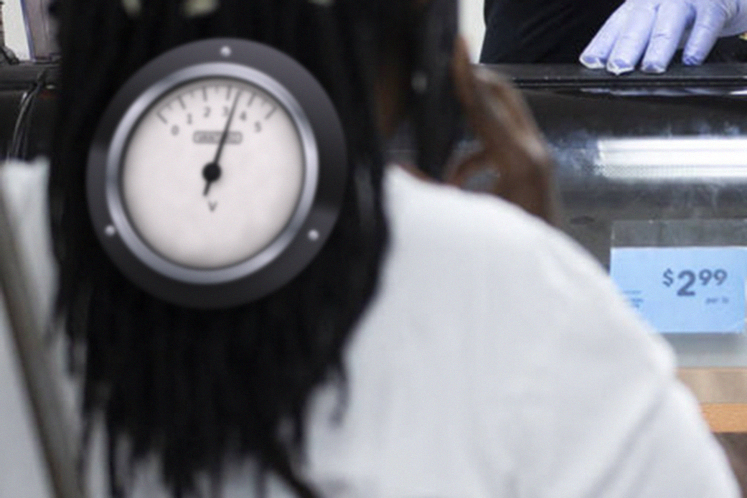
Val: 3.5 V
